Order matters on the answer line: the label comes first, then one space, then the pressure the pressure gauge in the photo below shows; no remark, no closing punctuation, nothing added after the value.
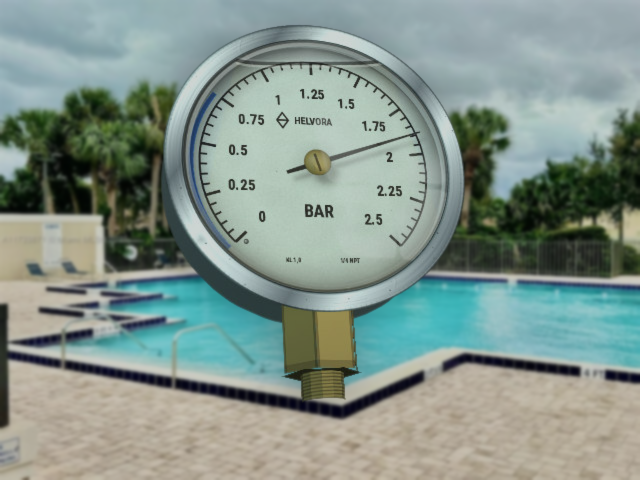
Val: 1.9 bar
